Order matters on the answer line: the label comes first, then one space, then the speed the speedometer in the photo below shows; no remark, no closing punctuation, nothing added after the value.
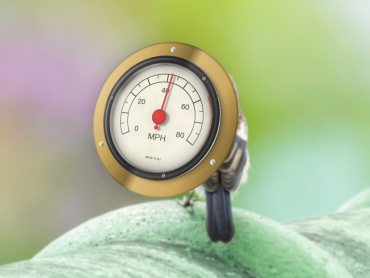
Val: 42.5 mph
